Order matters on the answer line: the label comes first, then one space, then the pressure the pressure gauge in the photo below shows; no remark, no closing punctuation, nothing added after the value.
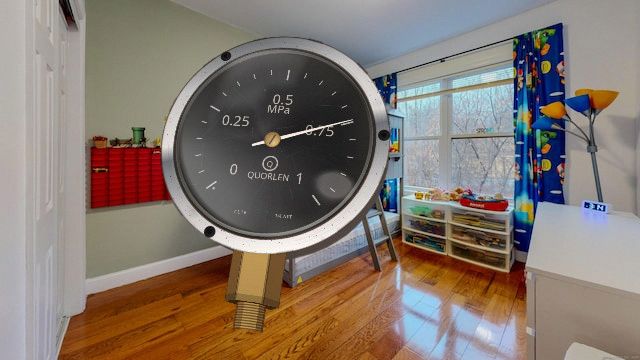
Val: 0.75 MPa
